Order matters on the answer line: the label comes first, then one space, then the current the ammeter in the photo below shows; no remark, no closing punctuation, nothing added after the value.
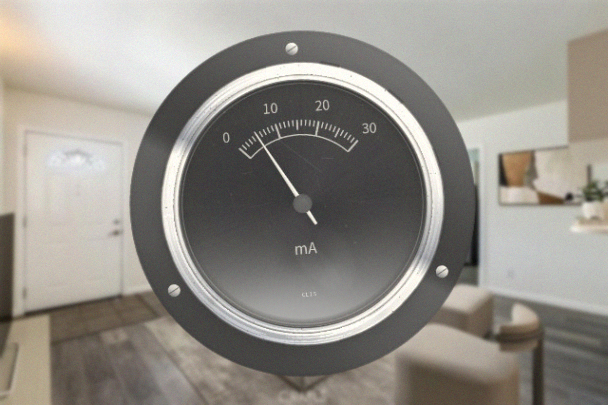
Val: 5 mA
